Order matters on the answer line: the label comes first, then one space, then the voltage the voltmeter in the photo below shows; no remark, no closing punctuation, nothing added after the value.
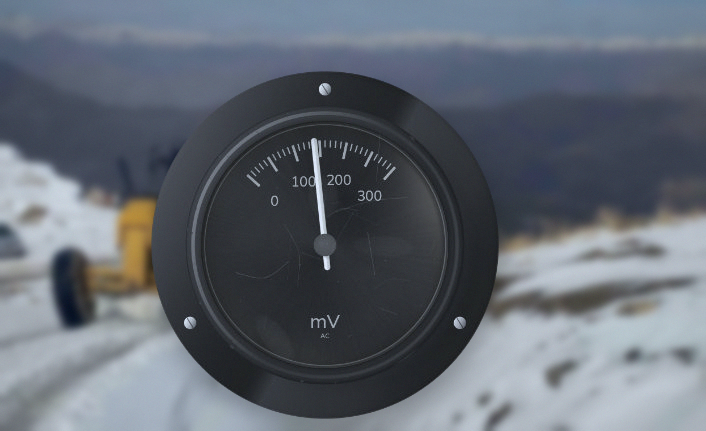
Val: 140 mV
